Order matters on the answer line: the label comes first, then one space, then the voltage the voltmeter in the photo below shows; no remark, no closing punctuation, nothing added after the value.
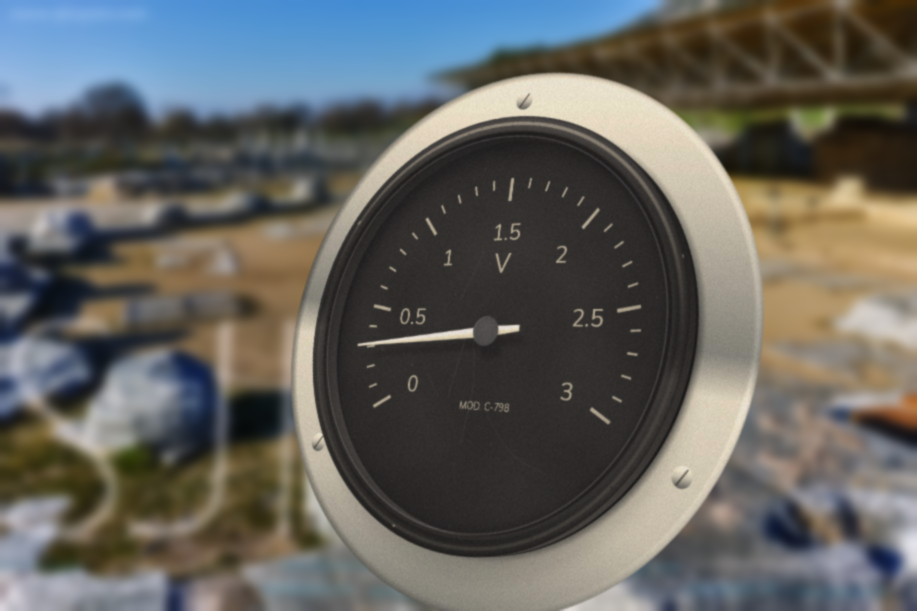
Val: 0.3 V
